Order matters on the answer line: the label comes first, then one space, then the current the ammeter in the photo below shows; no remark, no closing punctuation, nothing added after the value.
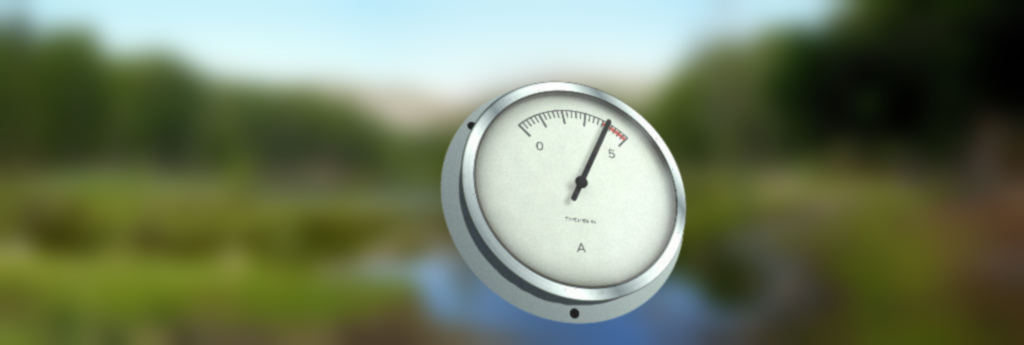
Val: 4 A
